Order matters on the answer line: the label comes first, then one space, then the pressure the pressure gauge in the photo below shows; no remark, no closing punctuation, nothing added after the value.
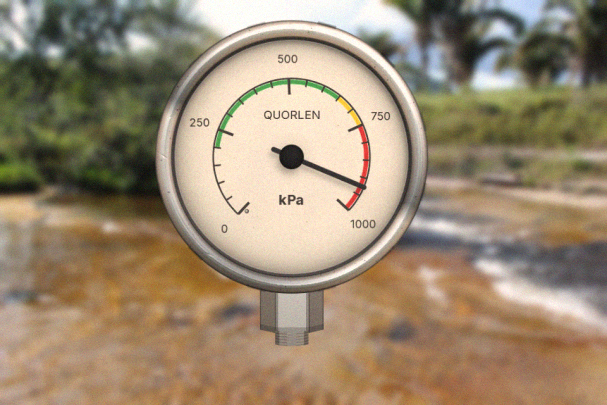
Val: 925 kPa
